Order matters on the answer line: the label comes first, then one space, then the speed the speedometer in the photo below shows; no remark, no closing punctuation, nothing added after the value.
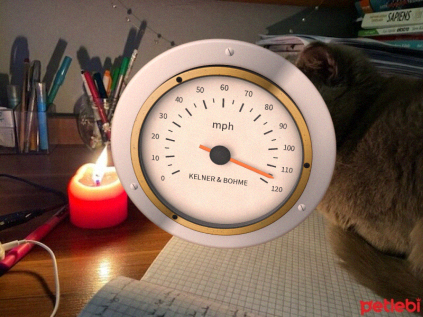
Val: 115 mph
